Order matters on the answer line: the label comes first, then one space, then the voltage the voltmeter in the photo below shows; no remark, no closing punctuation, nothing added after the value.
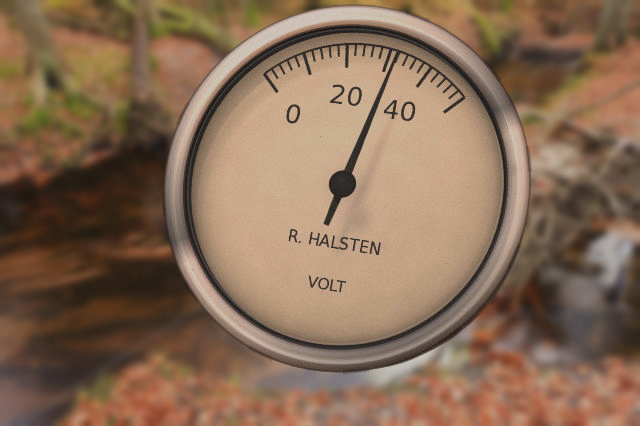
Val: 32 V
